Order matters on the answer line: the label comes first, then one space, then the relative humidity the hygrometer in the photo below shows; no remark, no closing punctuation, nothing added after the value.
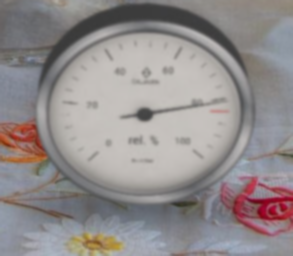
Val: 80 %
